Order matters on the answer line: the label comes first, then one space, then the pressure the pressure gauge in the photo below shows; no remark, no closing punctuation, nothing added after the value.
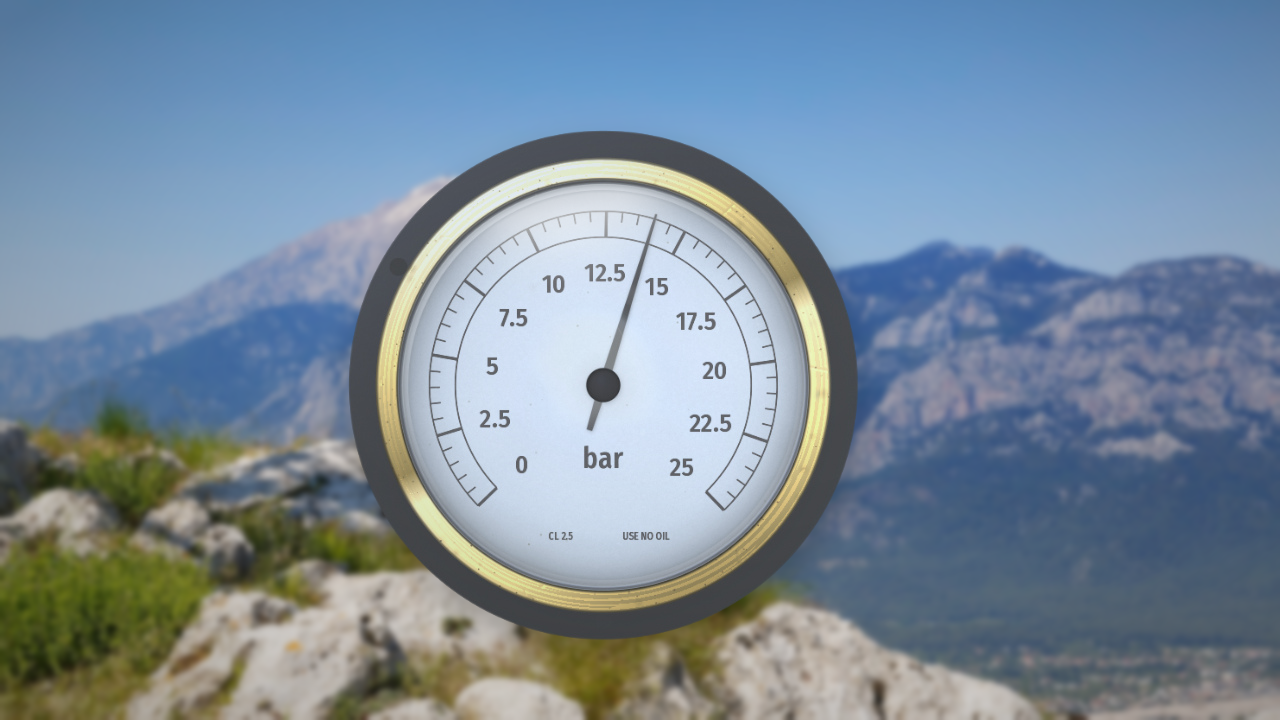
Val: 14 bar
